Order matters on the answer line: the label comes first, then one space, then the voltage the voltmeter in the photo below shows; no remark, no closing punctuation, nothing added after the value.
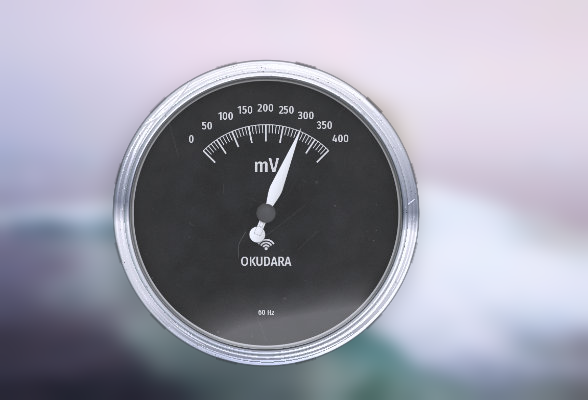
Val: 300 mV
